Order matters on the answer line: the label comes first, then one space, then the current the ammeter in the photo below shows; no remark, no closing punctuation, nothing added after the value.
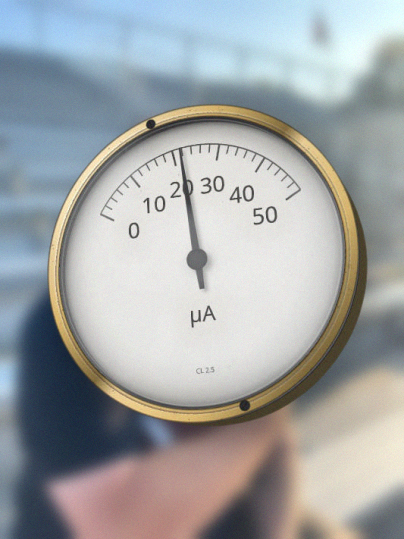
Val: 22 µA
